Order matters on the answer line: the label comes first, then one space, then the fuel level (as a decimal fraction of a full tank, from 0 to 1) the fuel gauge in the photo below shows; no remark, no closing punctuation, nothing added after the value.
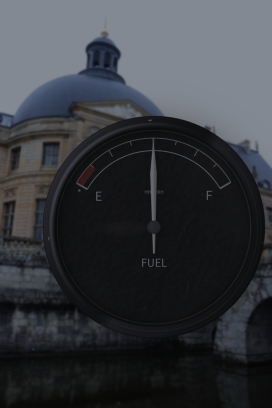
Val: 0.5
